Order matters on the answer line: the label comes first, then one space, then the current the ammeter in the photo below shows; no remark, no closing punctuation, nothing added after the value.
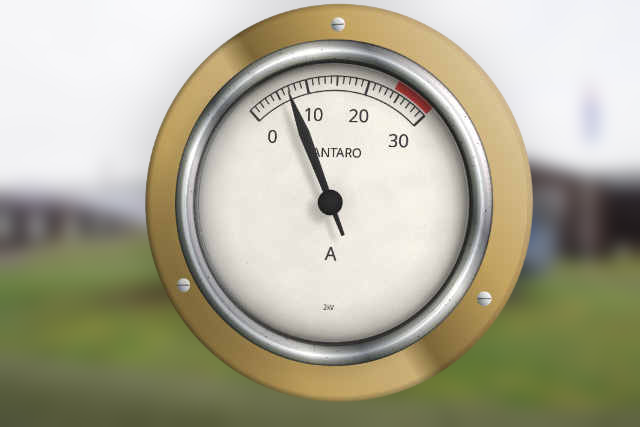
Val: 7 A
